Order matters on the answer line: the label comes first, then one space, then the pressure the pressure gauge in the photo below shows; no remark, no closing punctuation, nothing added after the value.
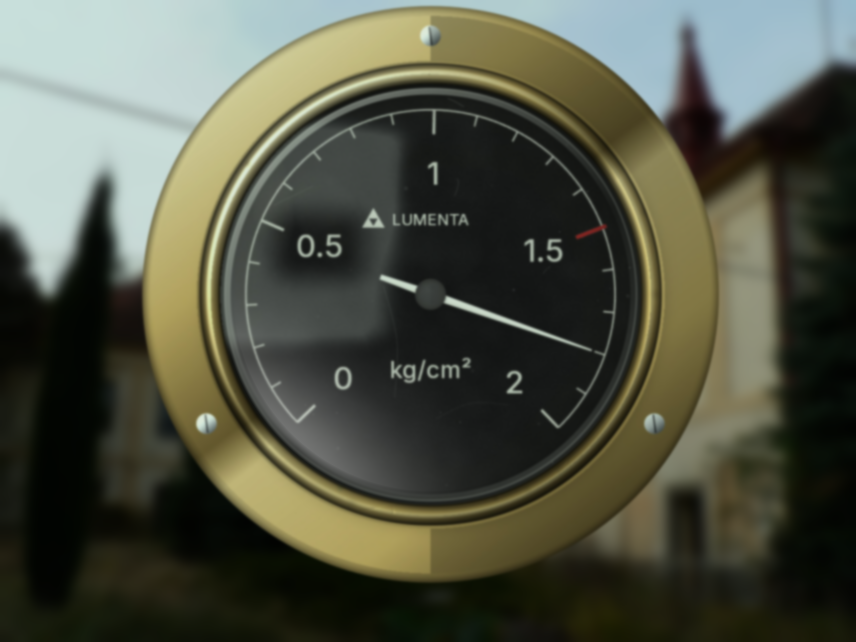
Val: 1.8 kg/cm²
